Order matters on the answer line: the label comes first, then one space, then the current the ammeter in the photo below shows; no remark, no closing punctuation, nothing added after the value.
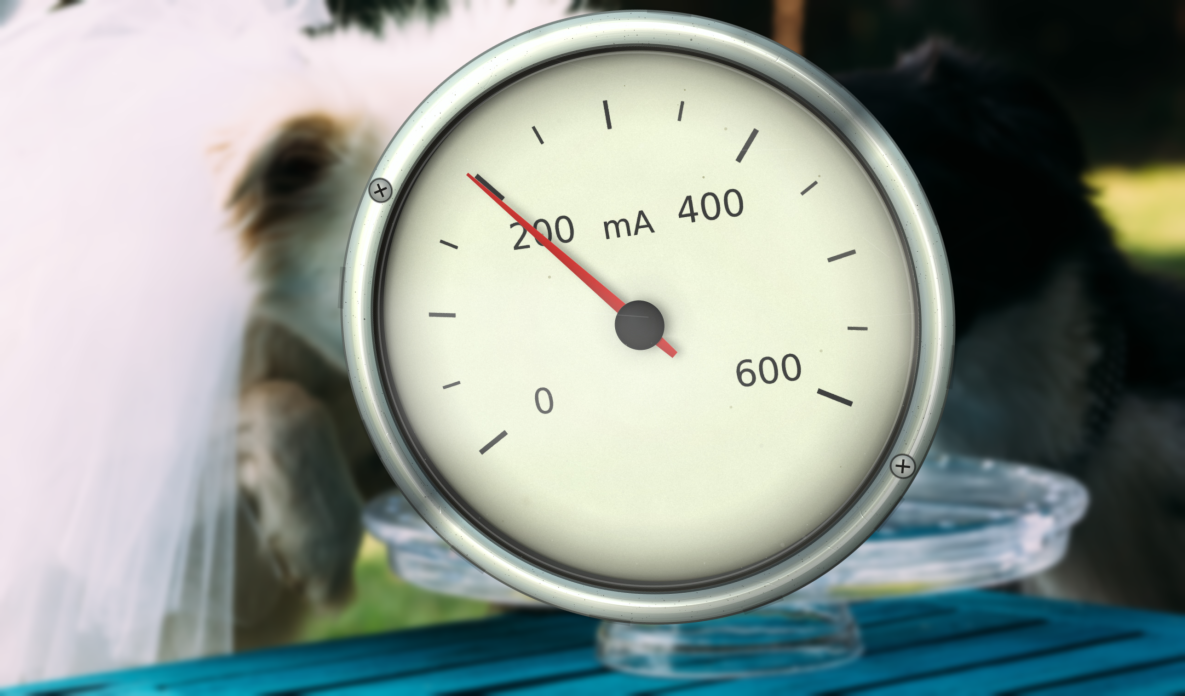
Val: 200 mA
